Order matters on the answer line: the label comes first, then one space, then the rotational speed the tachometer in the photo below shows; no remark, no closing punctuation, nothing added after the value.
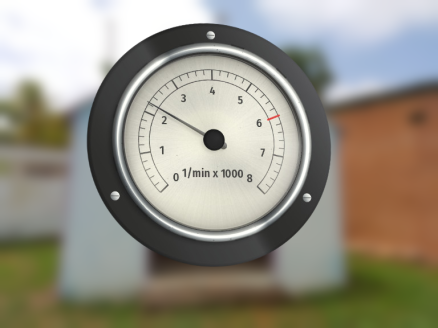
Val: 2200 rpm
